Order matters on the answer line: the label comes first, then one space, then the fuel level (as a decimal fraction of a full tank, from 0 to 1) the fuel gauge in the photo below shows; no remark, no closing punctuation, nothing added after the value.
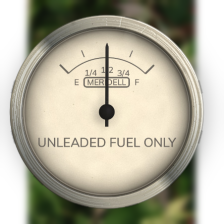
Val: 0.5
